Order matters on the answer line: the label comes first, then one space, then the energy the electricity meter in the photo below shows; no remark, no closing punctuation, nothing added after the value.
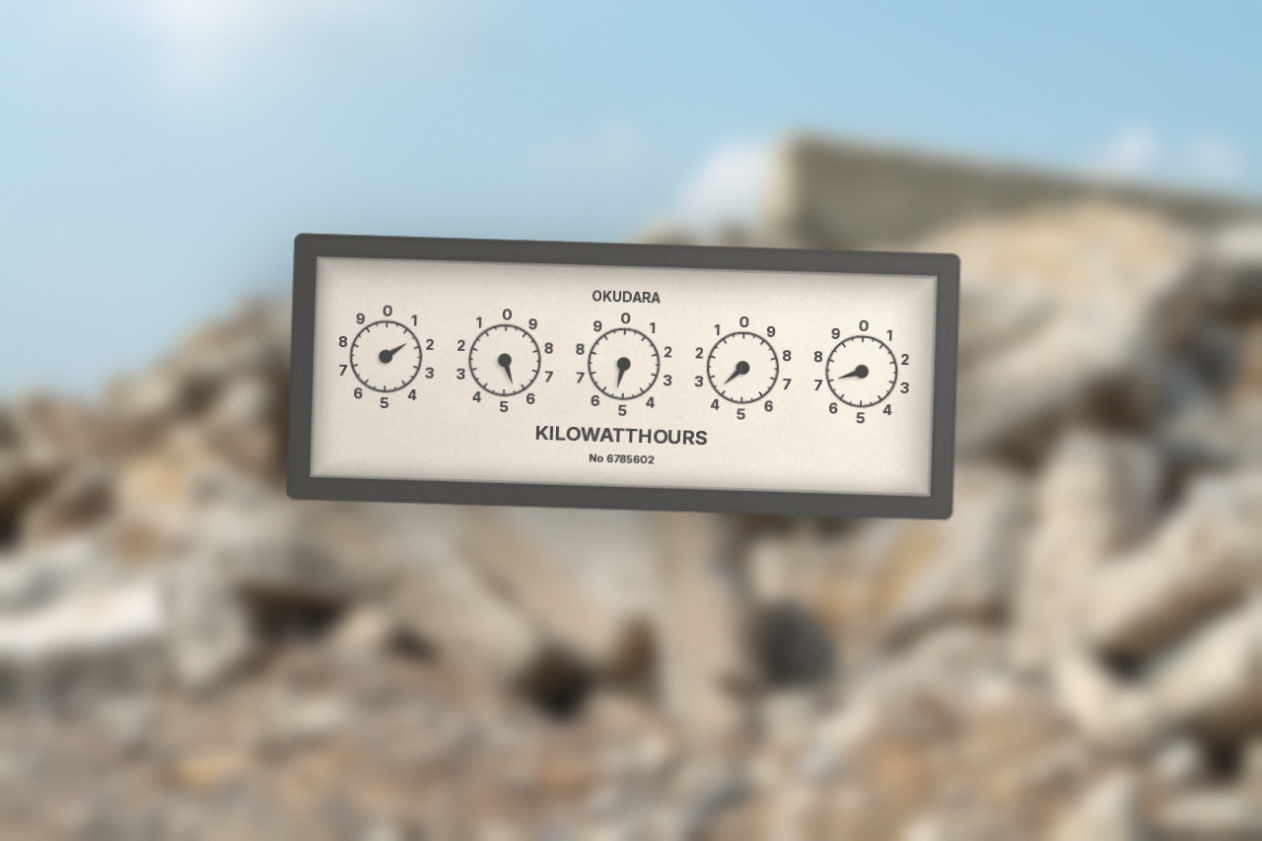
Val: 15537 kWh
